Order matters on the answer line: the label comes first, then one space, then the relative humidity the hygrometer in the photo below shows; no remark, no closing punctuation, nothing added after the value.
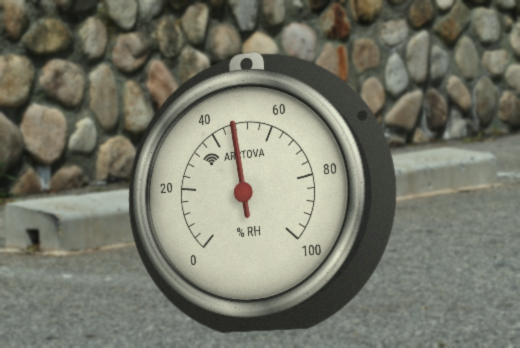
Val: 48 %
